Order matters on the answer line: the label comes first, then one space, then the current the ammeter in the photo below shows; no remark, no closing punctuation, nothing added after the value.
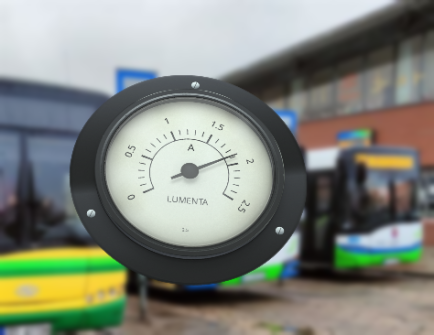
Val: 1.9 A
